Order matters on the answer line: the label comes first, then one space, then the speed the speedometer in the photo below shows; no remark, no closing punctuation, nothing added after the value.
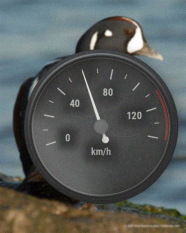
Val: 60 km/h
